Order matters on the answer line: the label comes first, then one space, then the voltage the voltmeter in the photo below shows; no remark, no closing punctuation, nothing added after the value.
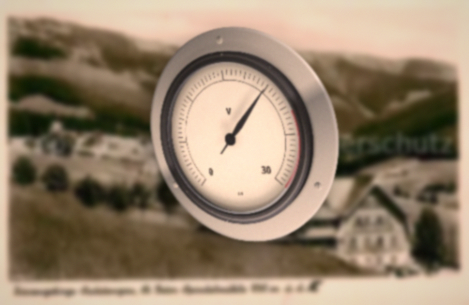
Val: 20 V
